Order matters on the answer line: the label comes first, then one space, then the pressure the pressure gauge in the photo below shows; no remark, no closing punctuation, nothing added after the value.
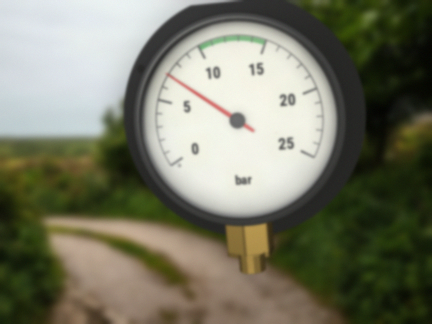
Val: 7 bar
